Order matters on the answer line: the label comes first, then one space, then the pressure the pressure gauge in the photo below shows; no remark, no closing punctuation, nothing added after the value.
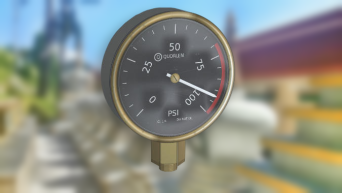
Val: 92.5 psi
